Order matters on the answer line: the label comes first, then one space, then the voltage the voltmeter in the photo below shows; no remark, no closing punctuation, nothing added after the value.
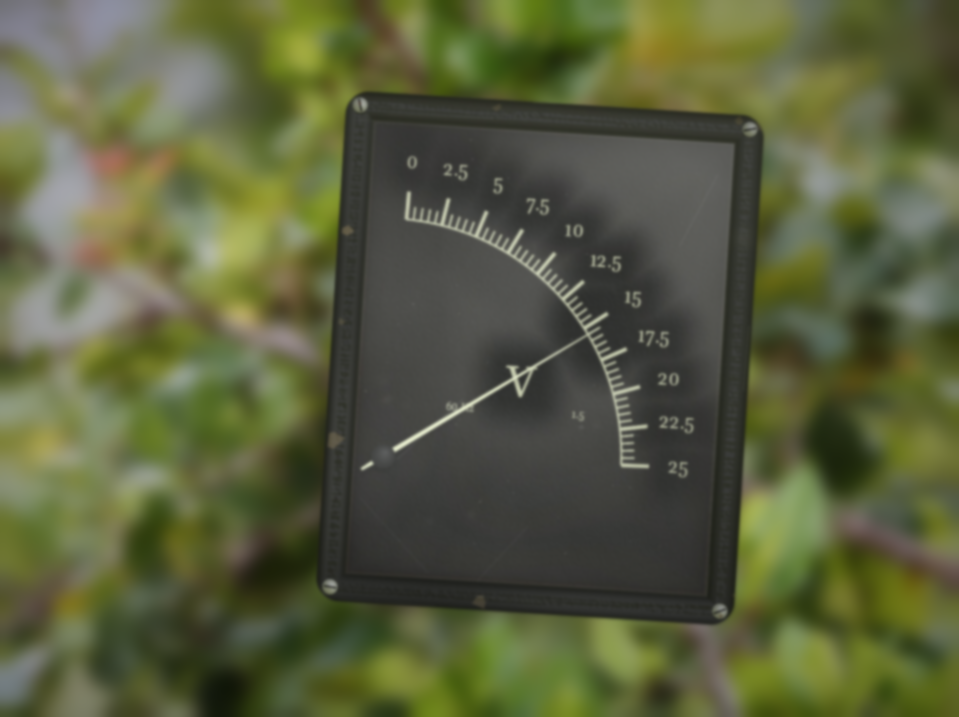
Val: 15.5 V
